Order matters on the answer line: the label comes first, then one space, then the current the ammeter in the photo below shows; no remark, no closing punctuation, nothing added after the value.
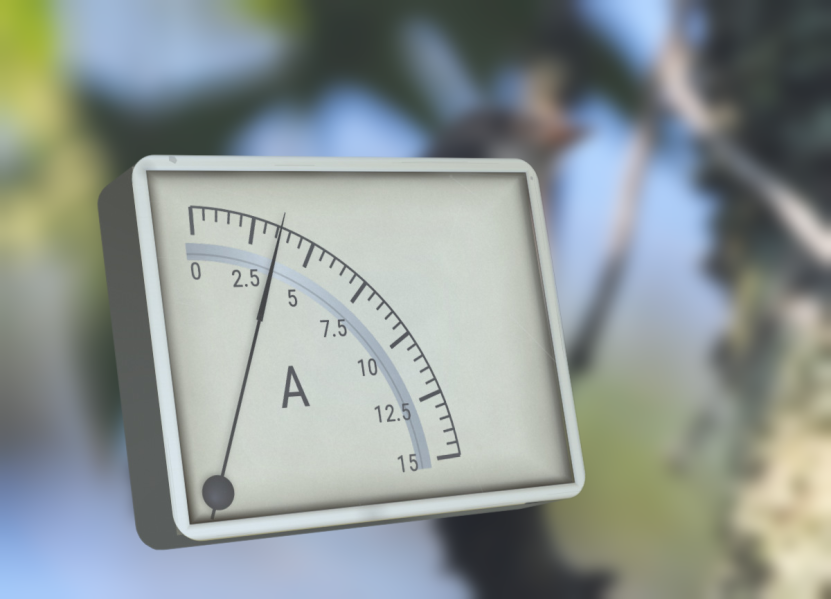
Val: 3.5 A
